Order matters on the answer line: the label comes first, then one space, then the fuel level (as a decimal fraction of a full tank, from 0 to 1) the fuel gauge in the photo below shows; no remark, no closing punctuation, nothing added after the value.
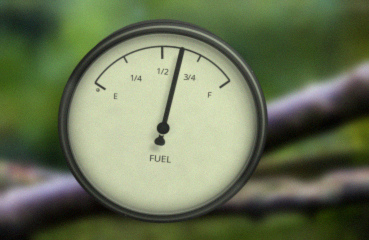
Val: 0.625
